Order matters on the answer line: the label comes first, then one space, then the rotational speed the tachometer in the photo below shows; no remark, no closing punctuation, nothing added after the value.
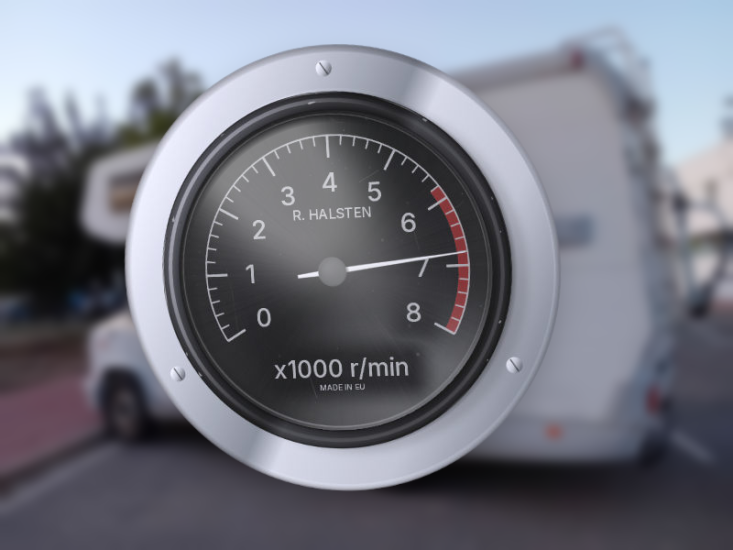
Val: 6800 rpm
